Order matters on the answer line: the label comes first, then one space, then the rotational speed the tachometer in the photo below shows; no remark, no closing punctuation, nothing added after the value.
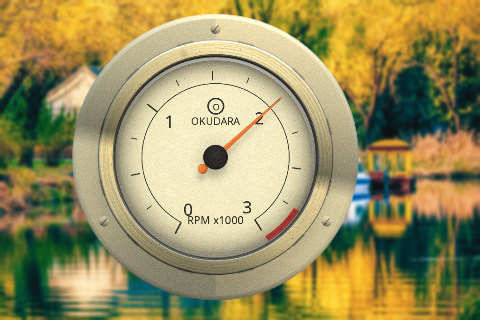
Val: 2000 rpm
